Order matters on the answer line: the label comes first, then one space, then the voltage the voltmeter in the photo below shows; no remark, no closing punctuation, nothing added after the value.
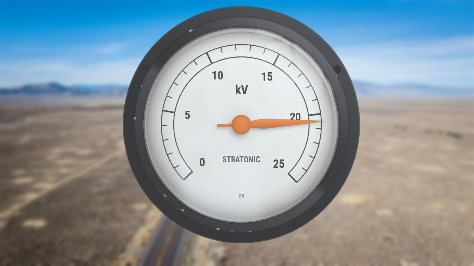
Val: 20.5 kV
